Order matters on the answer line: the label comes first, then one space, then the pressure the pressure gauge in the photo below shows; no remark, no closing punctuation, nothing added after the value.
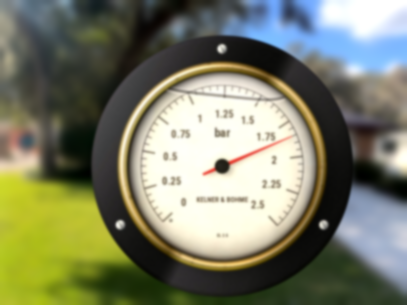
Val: 1.85 bar
